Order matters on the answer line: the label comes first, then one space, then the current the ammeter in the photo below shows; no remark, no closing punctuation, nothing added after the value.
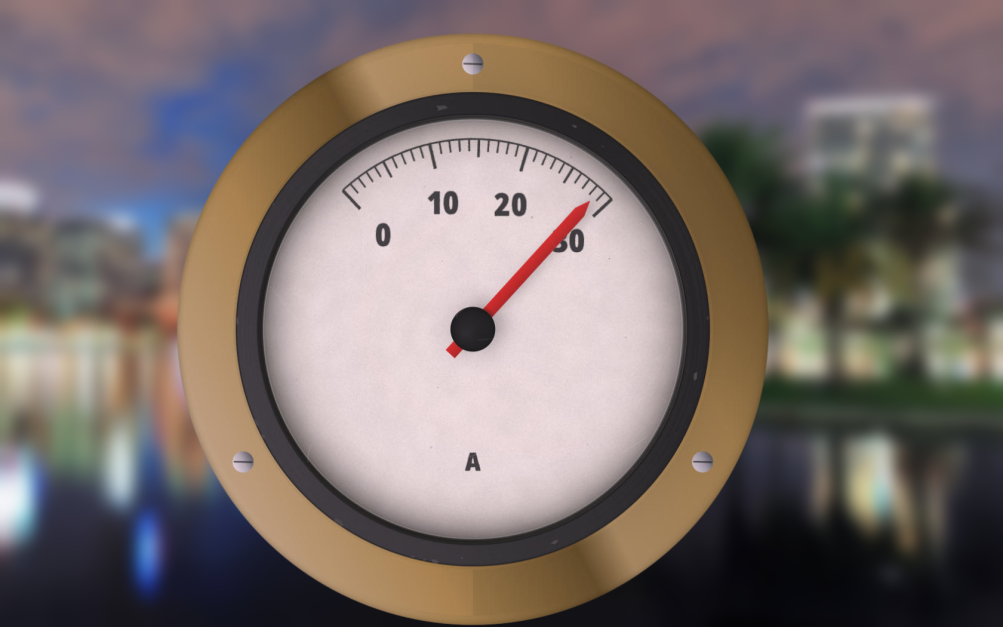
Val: 28.5 A
